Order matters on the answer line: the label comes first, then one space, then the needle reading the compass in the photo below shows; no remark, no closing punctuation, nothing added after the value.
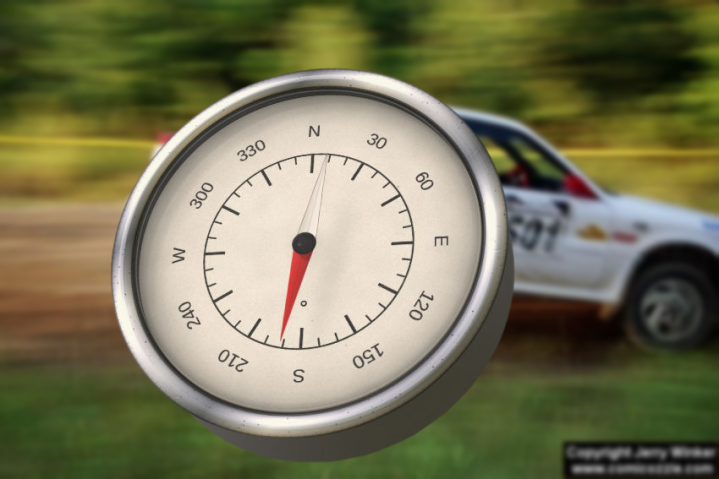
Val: 190 °
